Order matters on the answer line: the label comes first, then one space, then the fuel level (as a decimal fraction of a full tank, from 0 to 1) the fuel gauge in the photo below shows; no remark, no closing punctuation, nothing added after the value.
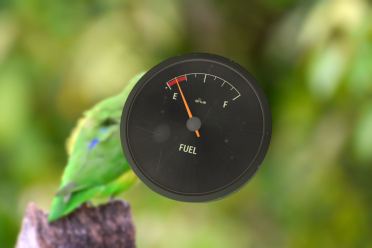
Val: 0.125
